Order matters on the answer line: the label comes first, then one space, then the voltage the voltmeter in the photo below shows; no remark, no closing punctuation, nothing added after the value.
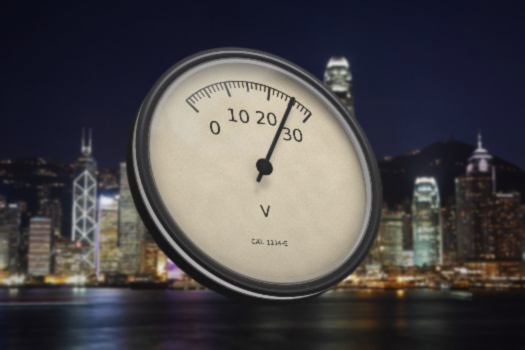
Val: 25 V
